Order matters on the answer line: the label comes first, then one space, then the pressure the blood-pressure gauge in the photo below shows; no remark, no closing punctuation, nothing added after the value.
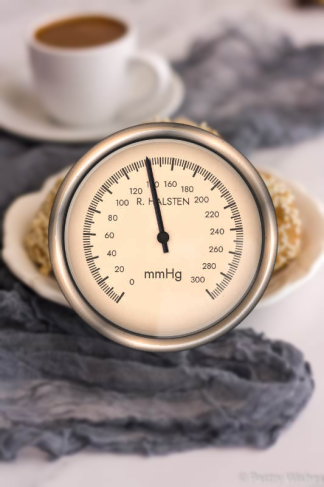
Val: 140 mmHg
